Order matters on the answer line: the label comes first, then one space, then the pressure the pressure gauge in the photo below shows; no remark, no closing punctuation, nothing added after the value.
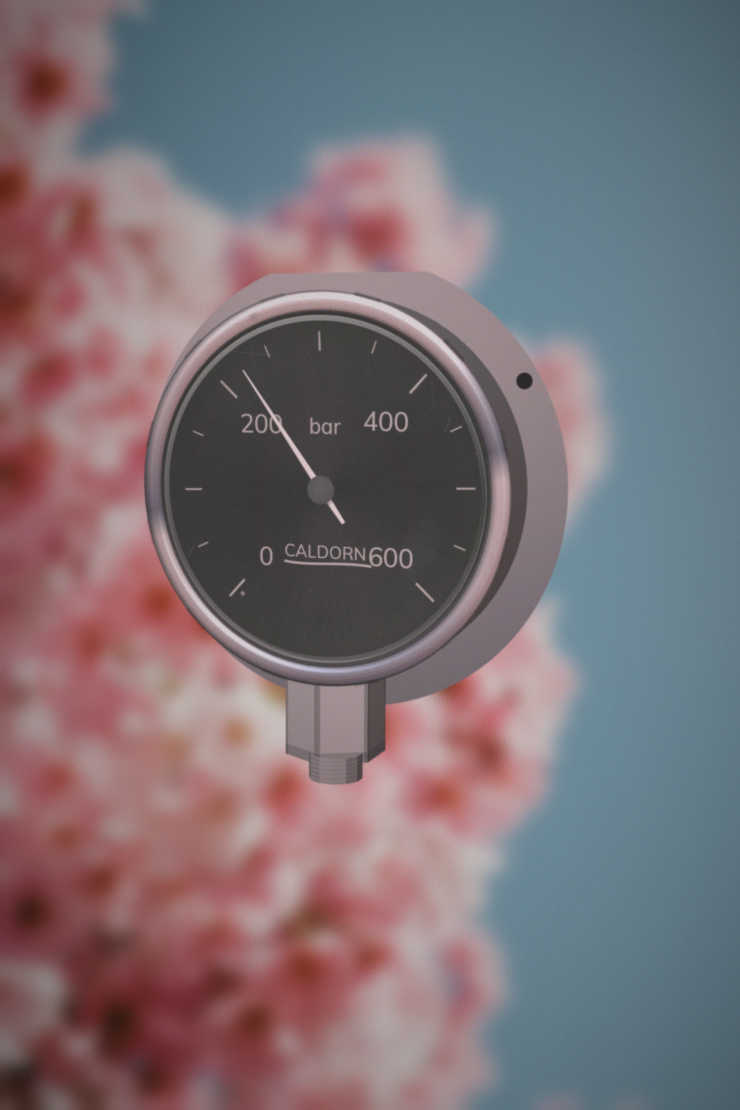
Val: 225 bar
